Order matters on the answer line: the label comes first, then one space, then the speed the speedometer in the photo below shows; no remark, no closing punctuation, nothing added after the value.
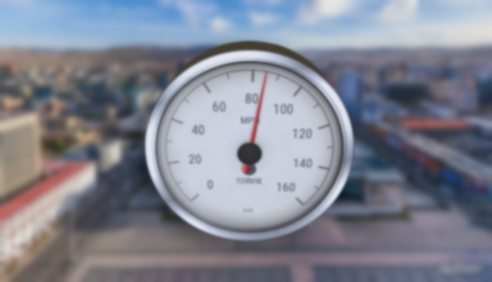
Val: 85 mph
